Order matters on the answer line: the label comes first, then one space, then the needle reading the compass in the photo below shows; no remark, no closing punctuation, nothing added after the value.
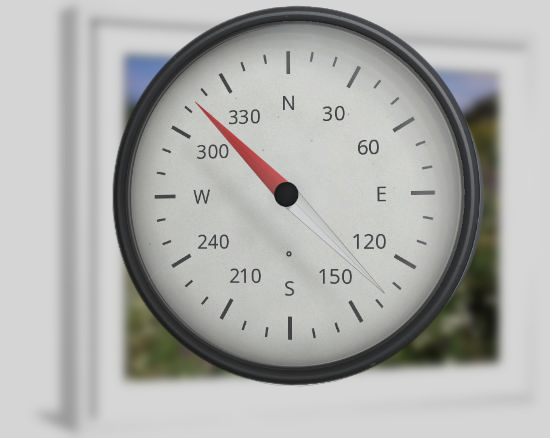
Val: 315 °
